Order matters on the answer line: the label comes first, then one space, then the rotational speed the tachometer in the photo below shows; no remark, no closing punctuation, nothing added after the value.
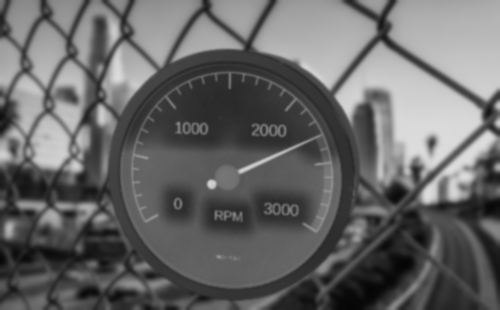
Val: 2300 rpm
